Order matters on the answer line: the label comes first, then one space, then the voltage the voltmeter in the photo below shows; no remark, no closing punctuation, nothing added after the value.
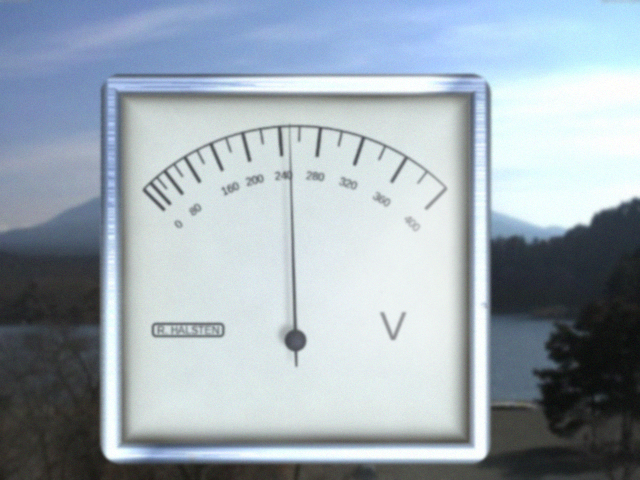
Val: 250 V
